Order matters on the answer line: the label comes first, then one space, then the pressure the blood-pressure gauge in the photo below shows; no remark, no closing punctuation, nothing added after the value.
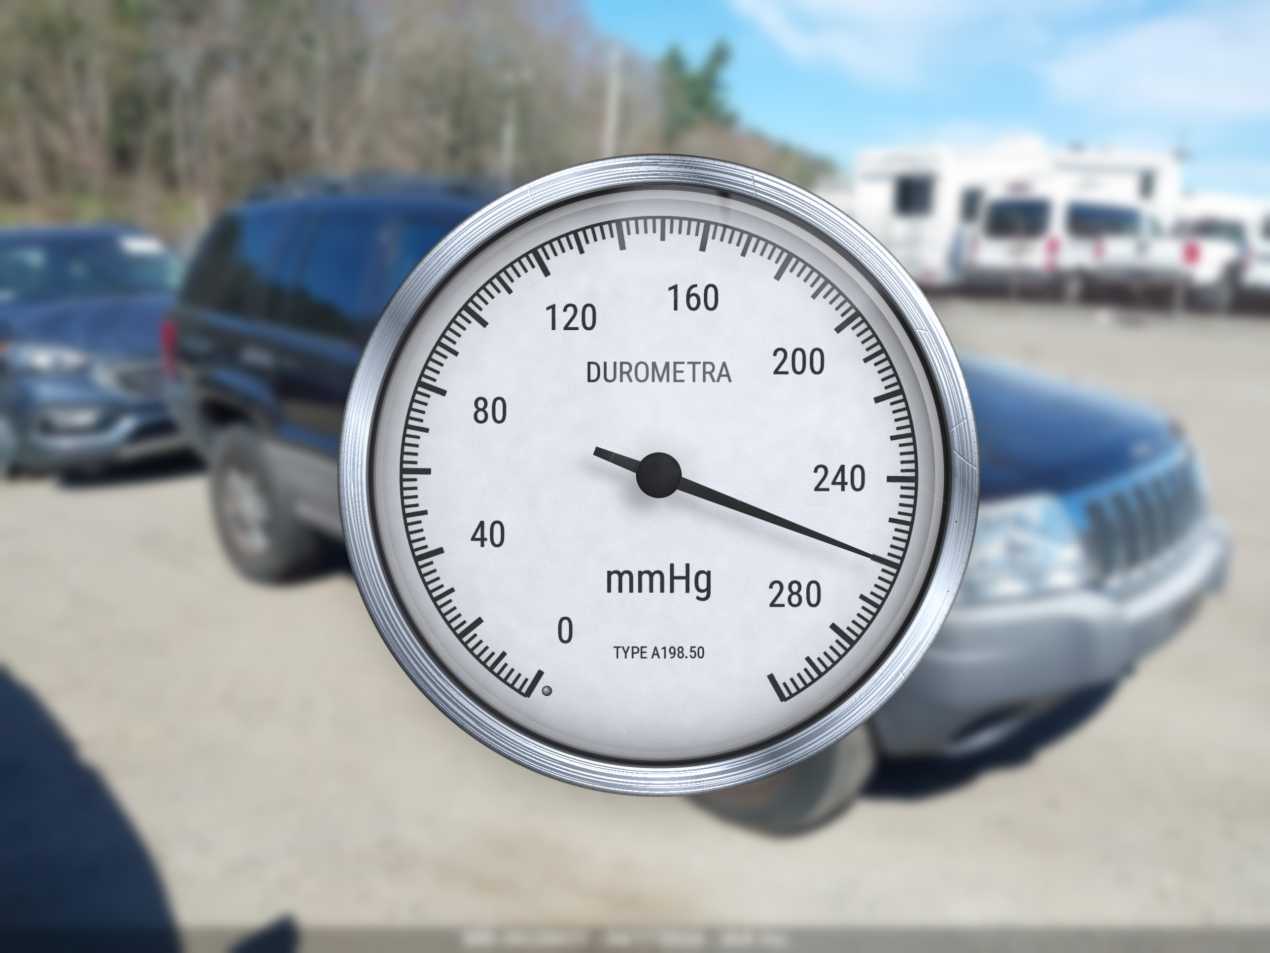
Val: 260 mmHg
